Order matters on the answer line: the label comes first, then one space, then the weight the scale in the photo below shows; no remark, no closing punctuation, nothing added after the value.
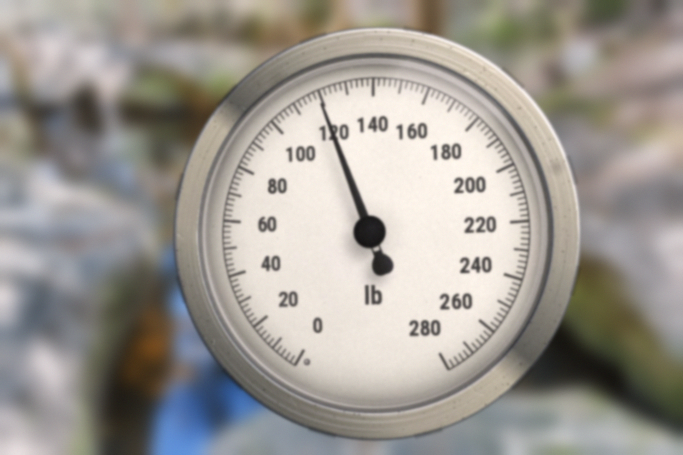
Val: 120 lb
